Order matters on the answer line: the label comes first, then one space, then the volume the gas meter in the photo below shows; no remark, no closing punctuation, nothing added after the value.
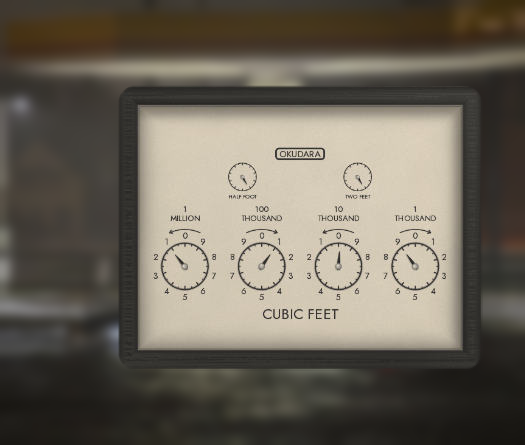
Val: 109900 ft³
